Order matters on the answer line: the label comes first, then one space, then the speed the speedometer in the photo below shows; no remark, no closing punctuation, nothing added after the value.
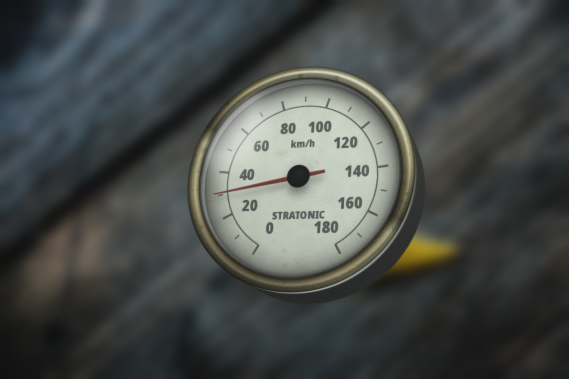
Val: 30 km/h
